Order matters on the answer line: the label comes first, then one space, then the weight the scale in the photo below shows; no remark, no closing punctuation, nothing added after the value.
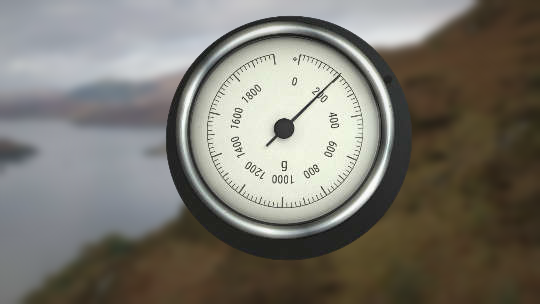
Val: 200 g
